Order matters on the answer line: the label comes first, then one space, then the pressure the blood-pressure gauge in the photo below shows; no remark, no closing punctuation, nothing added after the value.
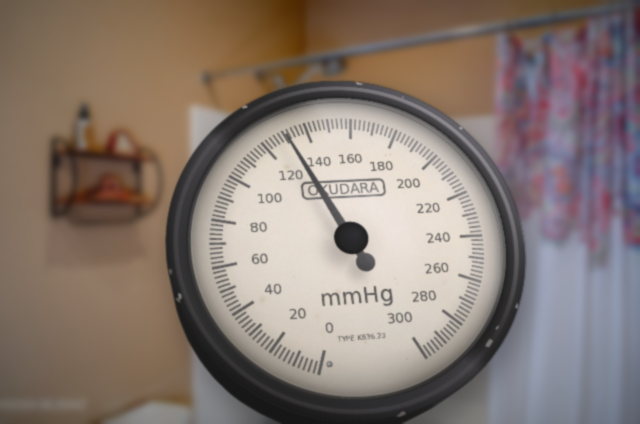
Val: 130 mmHg
